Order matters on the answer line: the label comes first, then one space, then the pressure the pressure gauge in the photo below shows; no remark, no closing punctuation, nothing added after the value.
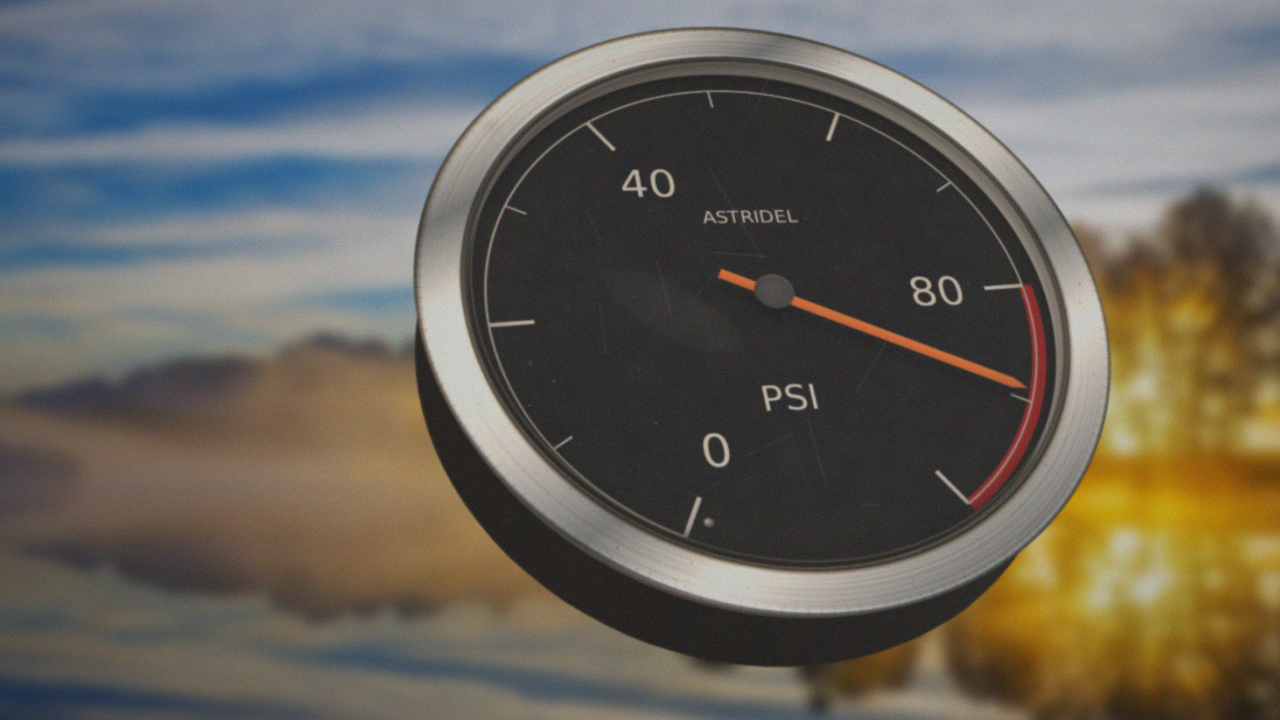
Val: 90 psi
